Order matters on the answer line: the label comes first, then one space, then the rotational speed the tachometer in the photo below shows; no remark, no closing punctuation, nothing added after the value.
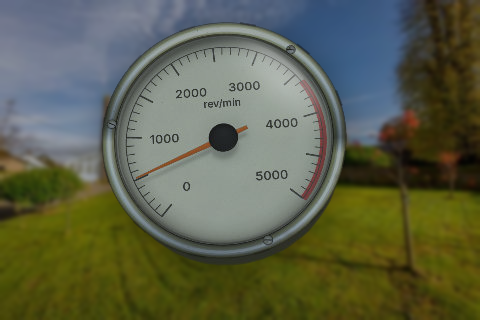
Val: 500 rpm
